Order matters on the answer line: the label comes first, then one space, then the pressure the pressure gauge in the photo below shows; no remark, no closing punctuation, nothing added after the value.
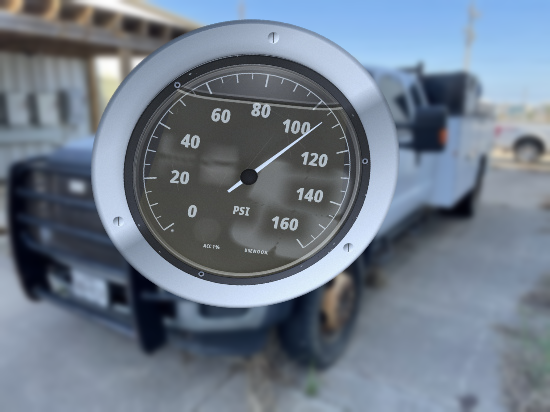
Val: 105 psi
